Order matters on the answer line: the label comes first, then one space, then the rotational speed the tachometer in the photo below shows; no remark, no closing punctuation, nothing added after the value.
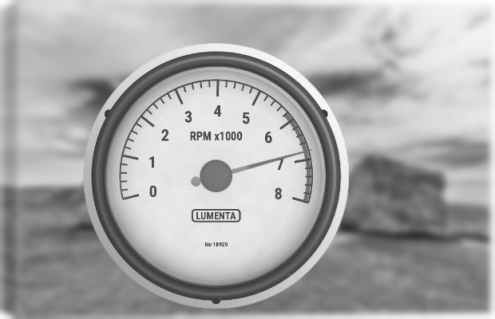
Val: 6800 rpm
